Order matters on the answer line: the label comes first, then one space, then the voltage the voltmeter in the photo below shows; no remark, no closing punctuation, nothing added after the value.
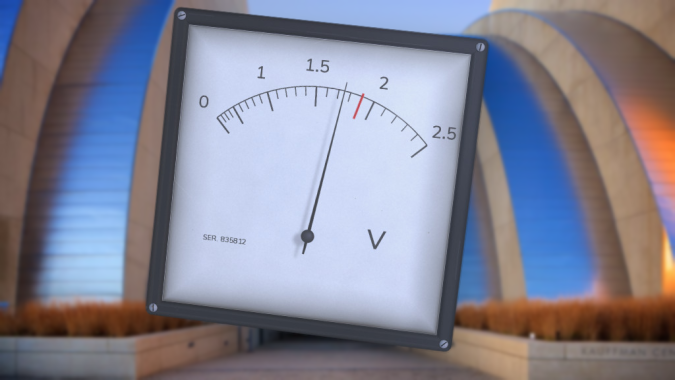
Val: 1.75 V
